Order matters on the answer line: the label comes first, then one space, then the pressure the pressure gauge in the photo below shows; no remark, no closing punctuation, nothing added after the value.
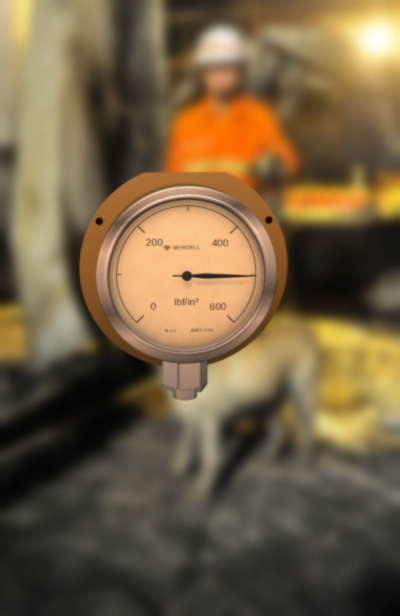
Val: 500 psi
